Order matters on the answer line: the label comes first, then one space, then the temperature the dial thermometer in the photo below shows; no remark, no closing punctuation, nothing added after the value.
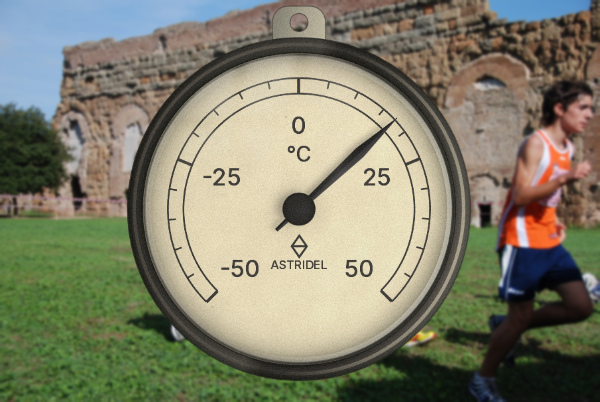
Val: 17.5 °C
